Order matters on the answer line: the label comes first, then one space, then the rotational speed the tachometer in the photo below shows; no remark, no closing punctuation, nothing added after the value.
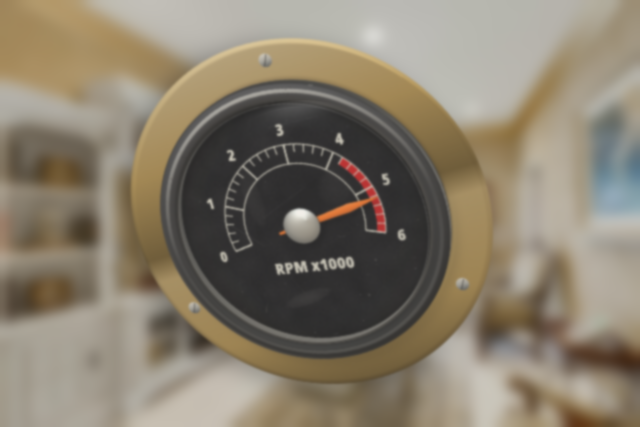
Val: 5200 rpm
